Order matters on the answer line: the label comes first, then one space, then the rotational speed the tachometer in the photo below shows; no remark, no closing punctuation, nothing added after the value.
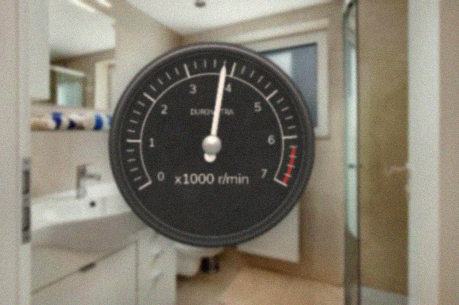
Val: 3800 rpm
